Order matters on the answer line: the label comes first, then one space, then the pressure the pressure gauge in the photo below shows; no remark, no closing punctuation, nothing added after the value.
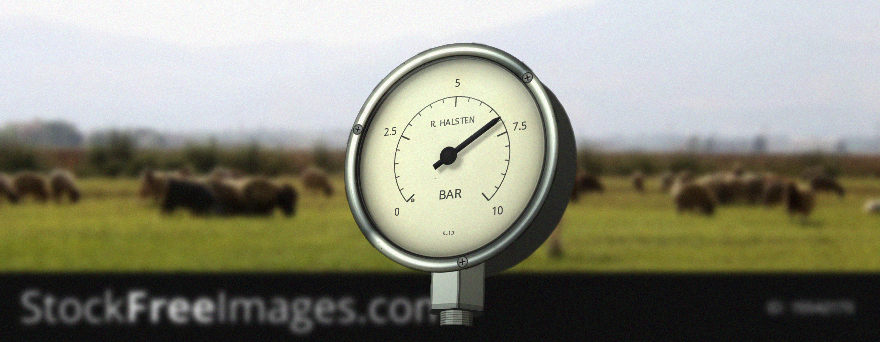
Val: 7 bar
